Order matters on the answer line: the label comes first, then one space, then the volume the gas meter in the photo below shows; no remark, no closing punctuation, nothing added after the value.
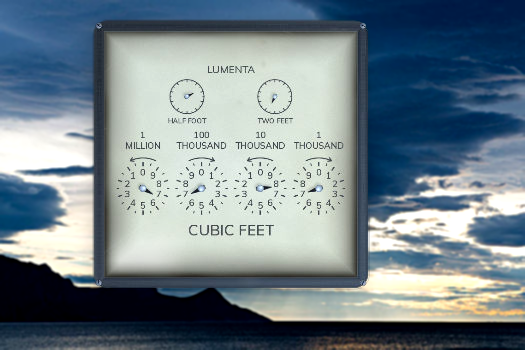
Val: 667700 ft³
